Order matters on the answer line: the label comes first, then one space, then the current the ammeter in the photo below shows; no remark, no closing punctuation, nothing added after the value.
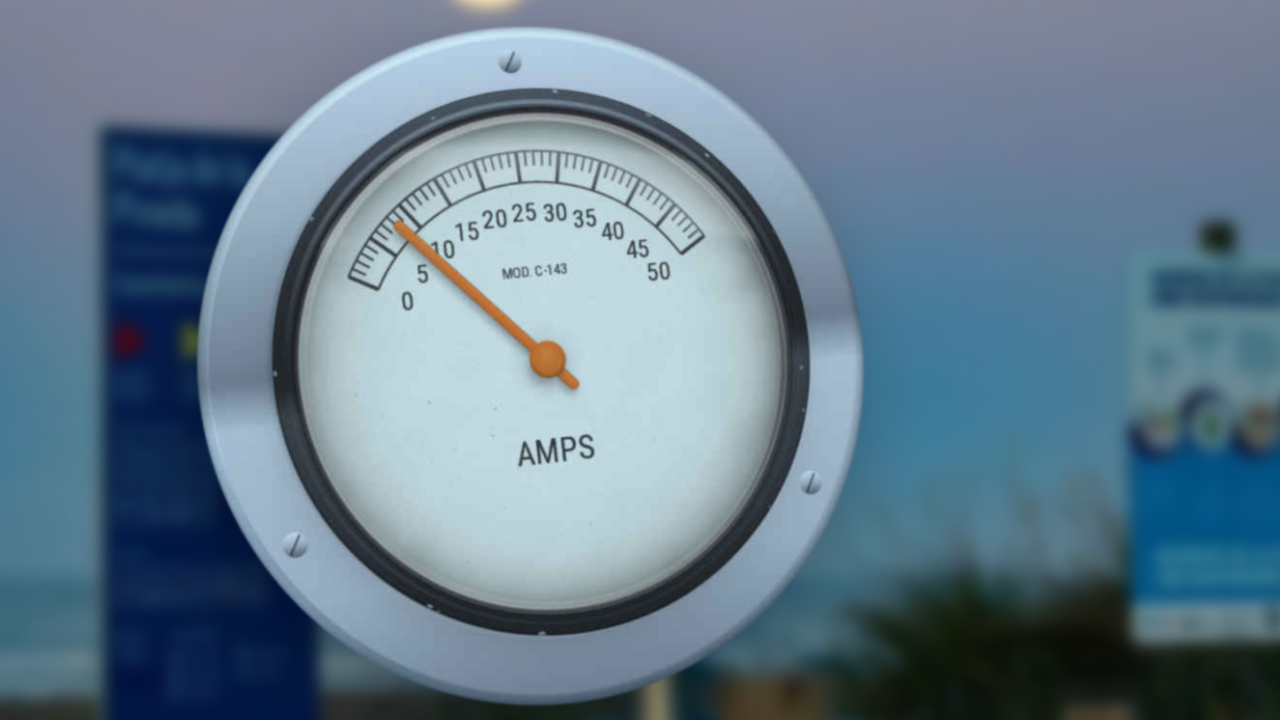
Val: 8 A
